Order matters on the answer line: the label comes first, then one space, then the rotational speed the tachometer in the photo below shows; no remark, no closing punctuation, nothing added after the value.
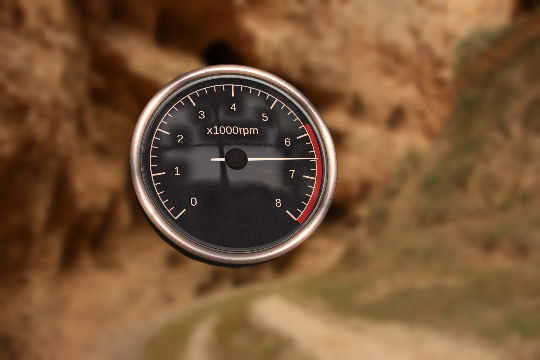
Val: 6600 rpm
